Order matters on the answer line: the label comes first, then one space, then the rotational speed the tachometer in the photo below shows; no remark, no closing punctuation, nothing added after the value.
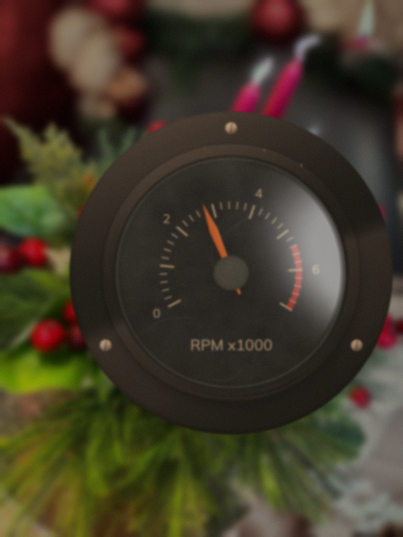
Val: 2800 rpm
